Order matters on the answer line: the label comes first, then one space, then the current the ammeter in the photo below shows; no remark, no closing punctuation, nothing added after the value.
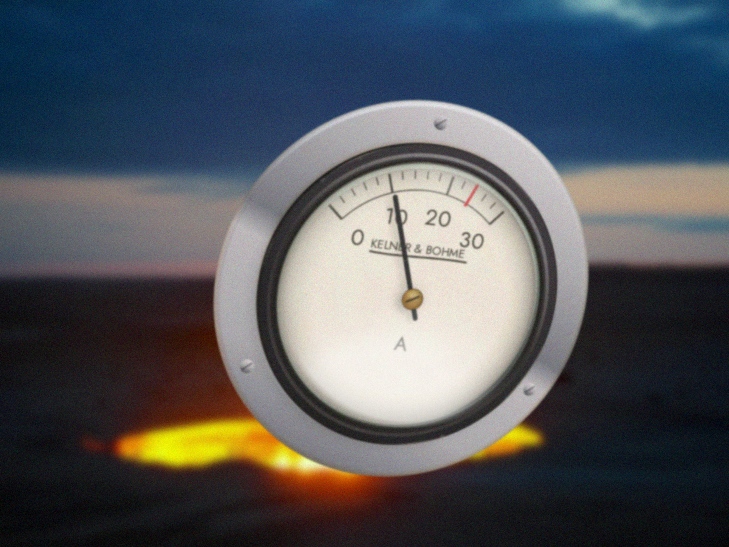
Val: 10 A
